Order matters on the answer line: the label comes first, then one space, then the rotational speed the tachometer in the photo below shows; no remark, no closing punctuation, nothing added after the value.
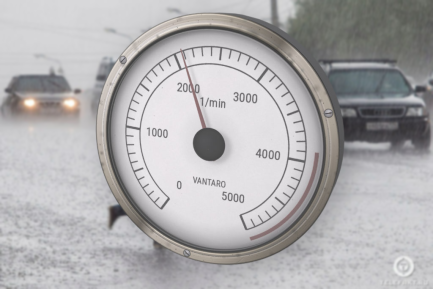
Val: 2100 rpm
